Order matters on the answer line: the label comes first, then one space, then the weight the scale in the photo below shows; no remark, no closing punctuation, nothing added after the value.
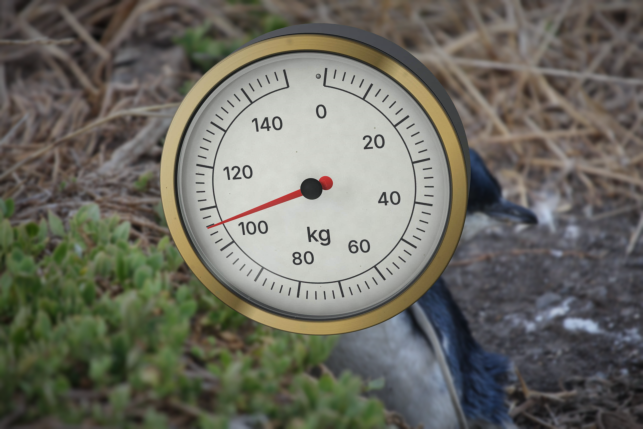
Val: 106 kg
